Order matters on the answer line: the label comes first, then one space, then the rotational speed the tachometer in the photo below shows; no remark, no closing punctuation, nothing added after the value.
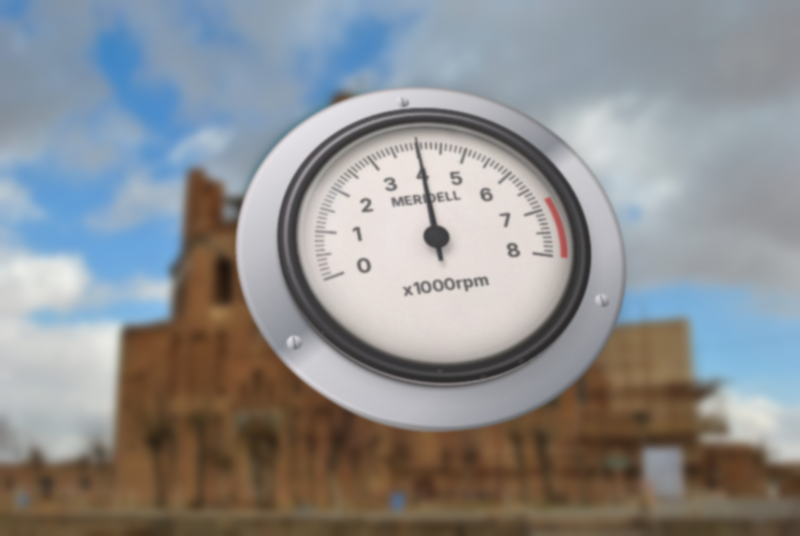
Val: 4000 rpm
